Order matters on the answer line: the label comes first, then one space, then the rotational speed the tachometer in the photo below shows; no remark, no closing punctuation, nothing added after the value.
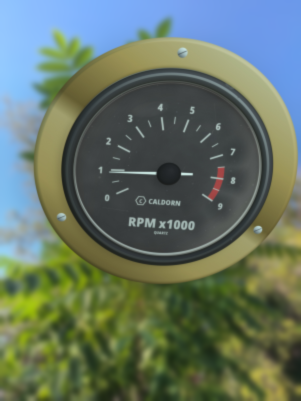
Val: 1000 rpm
